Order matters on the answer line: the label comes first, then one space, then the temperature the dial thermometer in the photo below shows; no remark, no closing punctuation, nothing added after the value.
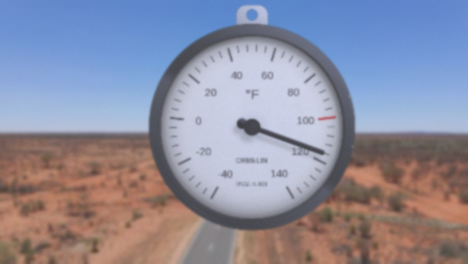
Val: 116 °F
